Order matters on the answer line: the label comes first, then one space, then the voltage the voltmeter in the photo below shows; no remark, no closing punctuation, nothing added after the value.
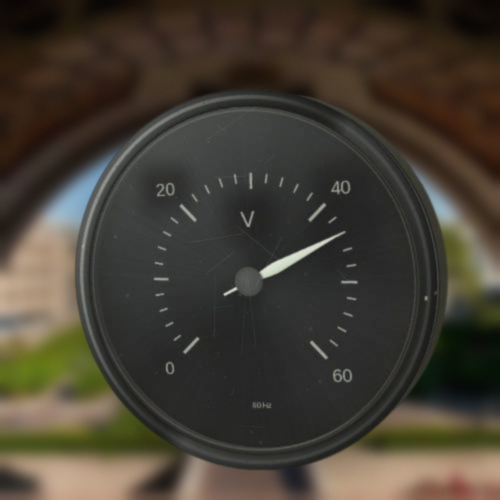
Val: 44 V
